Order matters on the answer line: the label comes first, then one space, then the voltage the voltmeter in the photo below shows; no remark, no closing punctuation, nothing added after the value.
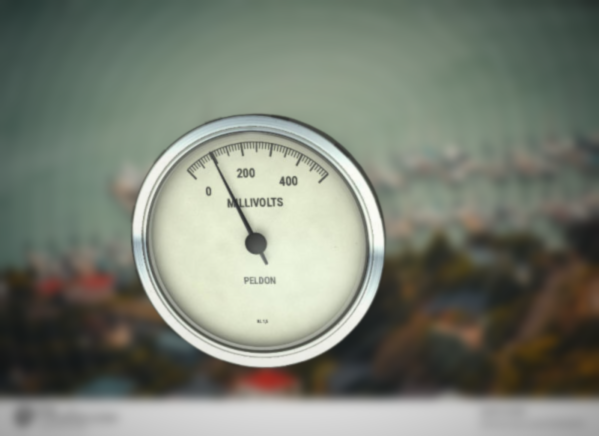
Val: 100 mV
